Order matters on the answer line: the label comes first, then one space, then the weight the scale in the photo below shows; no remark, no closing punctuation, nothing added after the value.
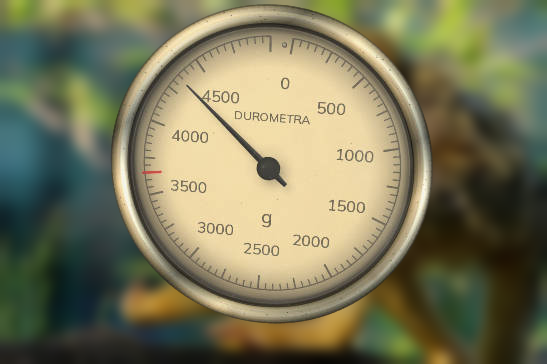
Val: 4350 g
